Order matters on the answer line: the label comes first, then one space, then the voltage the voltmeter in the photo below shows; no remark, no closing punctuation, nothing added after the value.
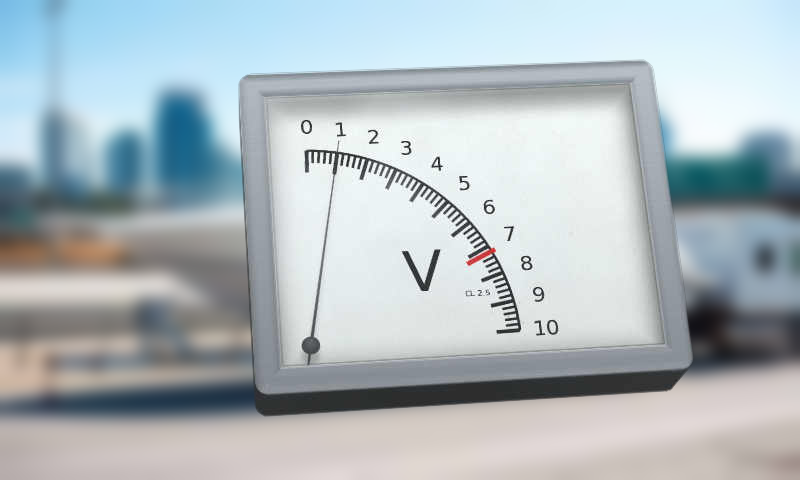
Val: 1 V
